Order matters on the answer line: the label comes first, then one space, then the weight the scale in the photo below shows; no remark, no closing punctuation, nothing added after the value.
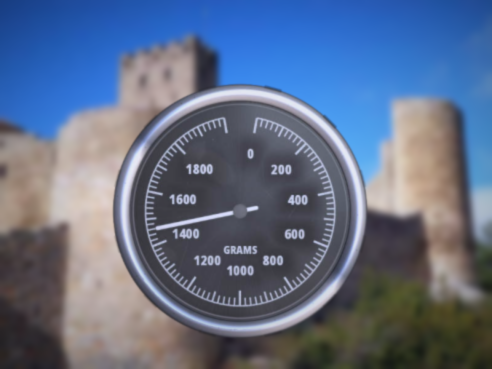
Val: 1460 g
